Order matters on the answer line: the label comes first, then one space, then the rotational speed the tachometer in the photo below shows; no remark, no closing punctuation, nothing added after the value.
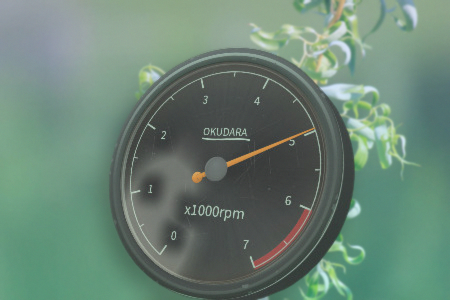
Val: 5000 rpm
